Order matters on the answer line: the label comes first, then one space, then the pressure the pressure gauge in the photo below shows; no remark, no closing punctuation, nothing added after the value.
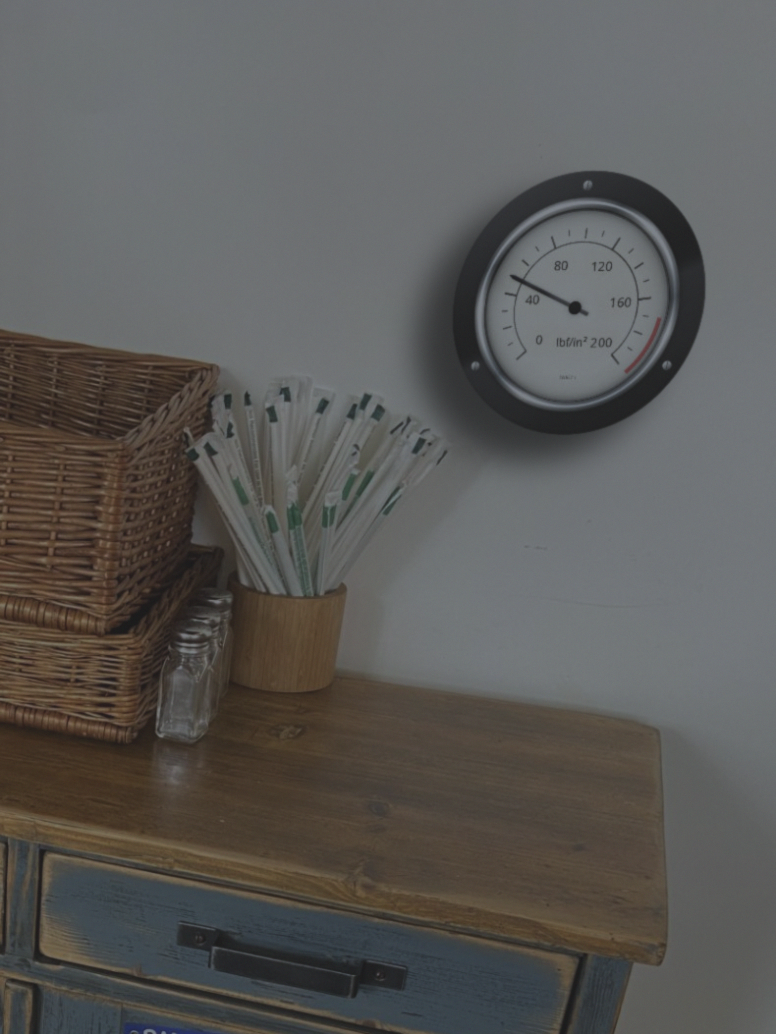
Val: 50 psi
